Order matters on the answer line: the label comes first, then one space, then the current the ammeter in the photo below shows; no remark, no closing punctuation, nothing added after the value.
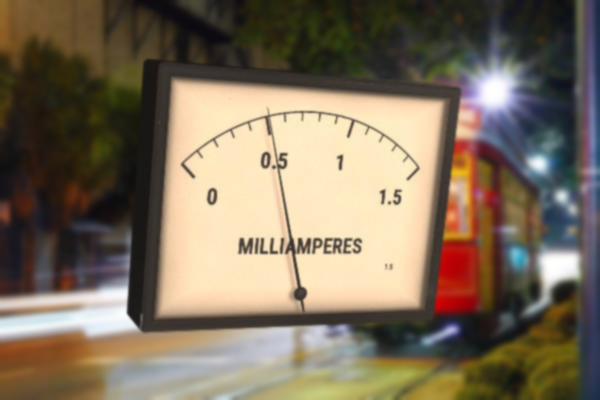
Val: 0.5 mA
